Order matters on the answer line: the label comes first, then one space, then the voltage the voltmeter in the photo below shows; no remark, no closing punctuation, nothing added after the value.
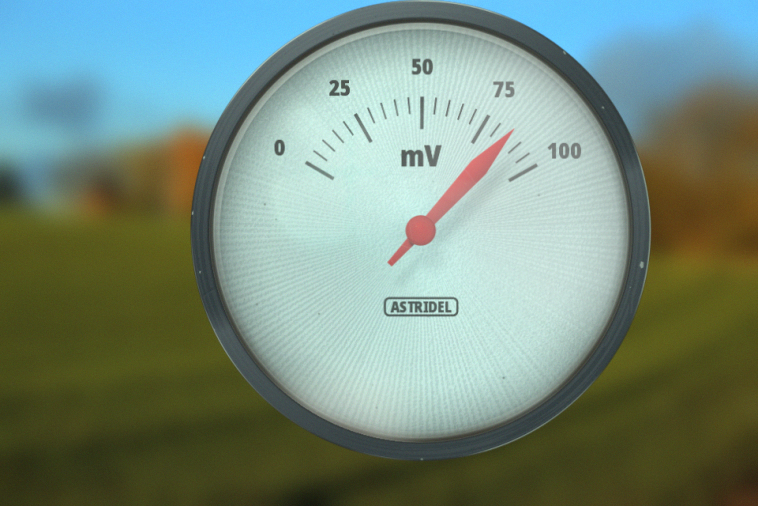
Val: 85 mV
